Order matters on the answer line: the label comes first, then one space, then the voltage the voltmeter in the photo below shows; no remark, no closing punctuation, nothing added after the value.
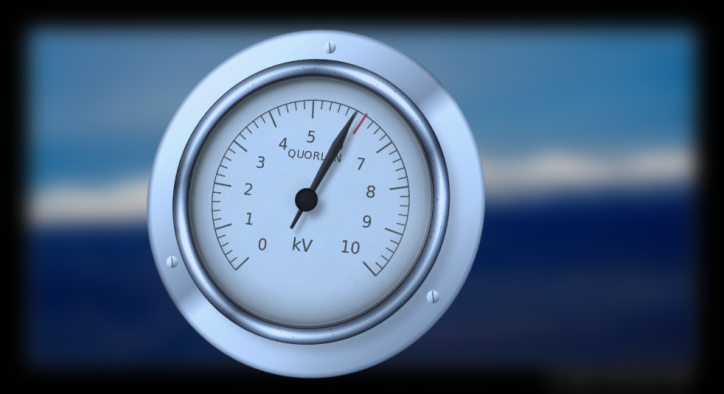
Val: 6 kV
